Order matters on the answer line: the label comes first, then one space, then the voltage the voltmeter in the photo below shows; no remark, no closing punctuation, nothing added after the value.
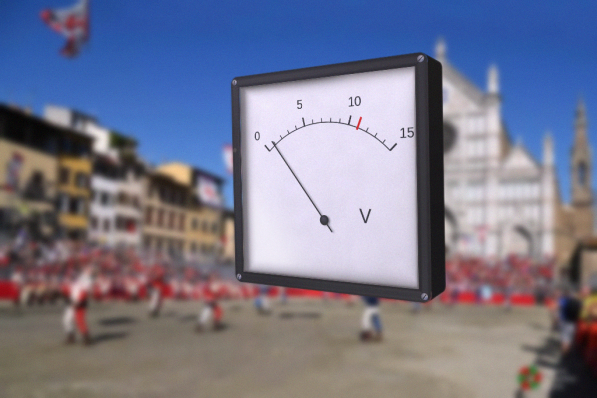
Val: 1 V
